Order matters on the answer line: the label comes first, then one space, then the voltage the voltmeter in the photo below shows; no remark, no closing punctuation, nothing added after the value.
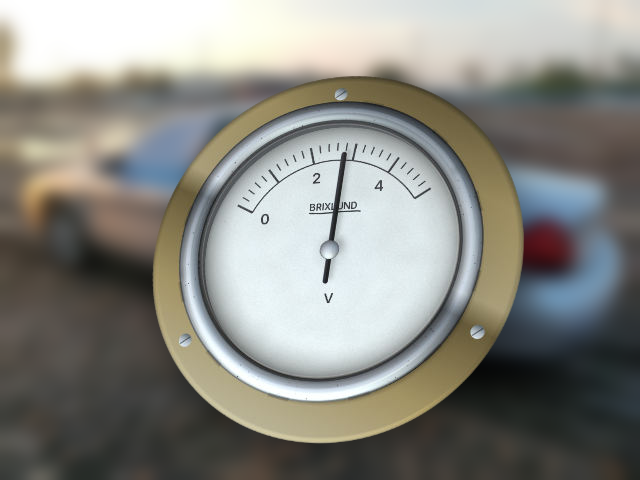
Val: 2.8 V
